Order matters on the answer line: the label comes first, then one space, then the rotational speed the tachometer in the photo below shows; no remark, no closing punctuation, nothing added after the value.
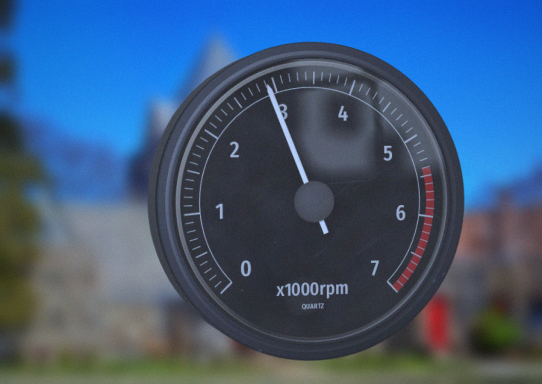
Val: 2900 rpm
